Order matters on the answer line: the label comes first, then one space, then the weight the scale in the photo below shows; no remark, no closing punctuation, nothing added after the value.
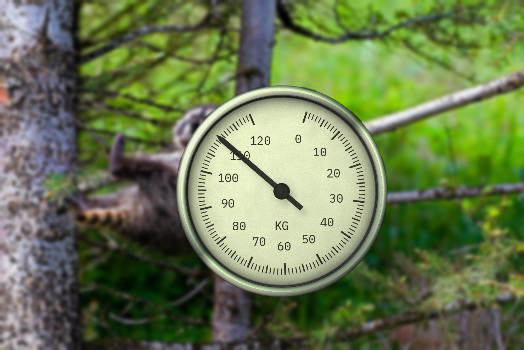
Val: 110 kg
